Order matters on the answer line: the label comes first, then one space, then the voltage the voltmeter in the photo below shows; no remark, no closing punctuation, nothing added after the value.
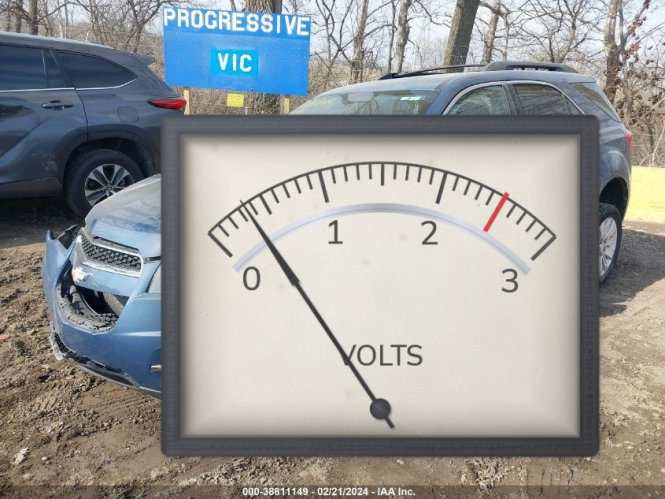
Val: 0.35 V
